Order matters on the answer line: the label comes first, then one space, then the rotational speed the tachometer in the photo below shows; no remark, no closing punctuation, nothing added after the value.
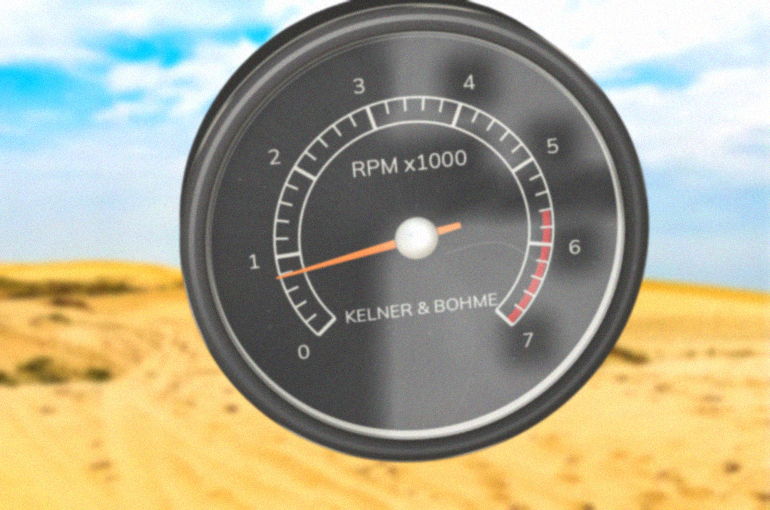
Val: 800 rpm
